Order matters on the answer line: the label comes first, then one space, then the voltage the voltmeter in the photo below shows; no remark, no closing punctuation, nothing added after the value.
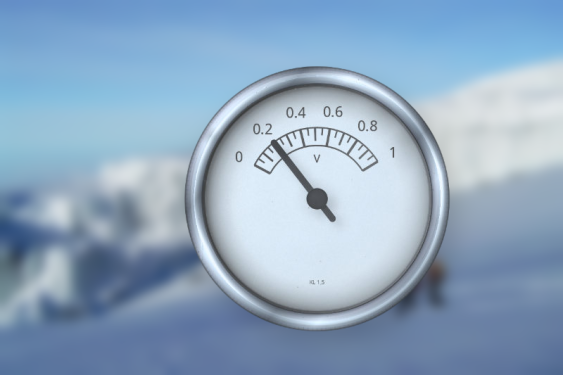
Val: 0.2 V
